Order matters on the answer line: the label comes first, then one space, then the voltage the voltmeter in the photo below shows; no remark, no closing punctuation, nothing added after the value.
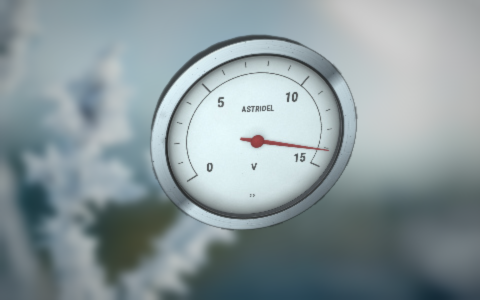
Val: 14 V
